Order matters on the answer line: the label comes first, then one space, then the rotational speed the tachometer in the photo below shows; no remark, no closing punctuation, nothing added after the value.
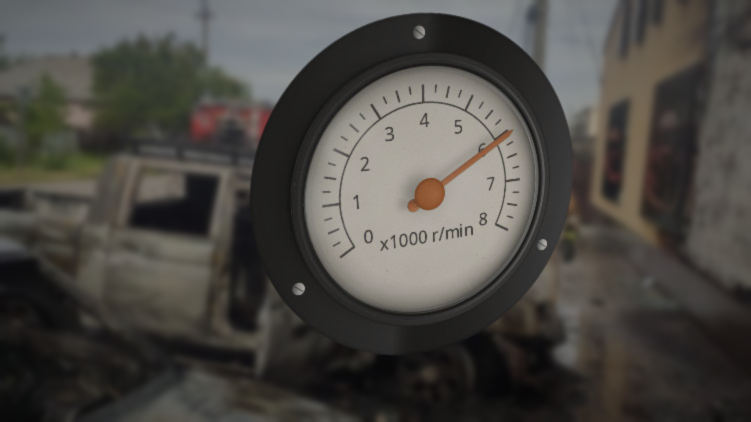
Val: 6000 rpm
